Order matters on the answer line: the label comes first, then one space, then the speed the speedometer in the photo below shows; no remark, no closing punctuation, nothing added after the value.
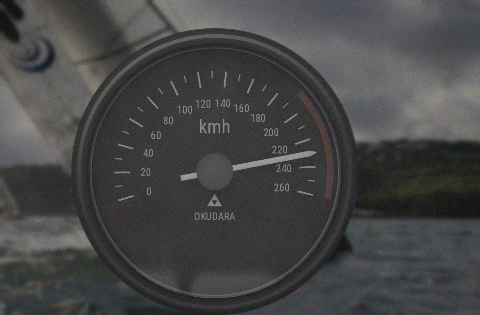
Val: 230 km/h
